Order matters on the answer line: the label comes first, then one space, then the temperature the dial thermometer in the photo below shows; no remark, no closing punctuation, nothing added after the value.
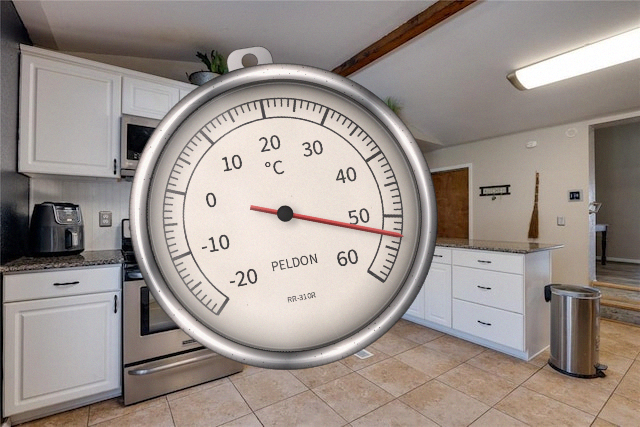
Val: 53 °C
